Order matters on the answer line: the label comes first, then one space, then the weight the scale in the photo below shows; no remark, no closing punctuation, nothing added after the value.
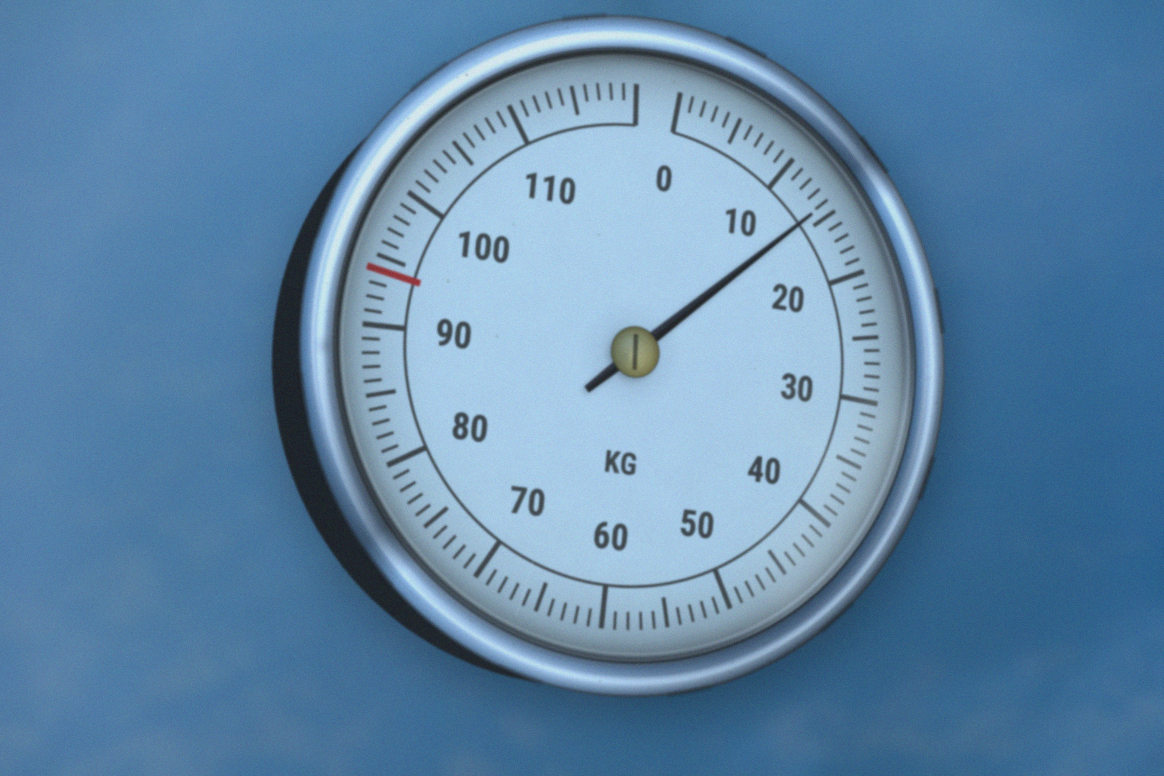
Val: 14 kg
